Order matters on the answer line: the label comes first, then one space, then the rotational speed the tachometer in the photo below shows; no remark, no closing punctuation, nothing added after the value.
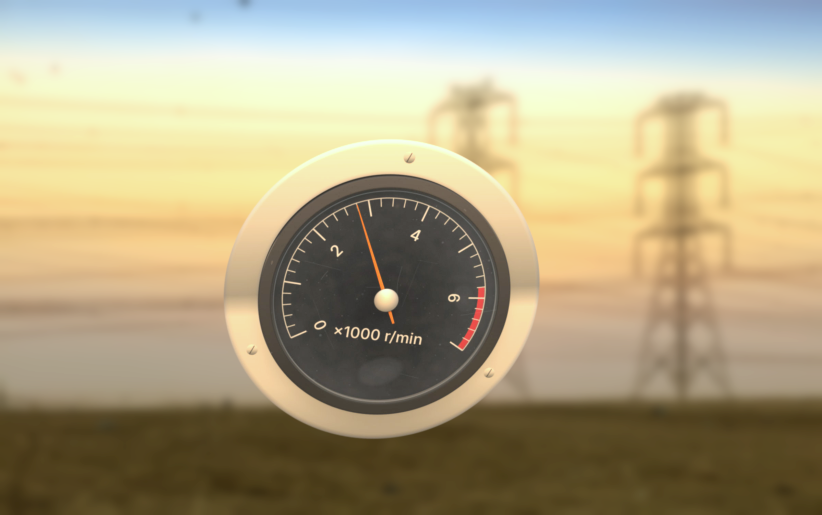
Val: 2800 rpm
